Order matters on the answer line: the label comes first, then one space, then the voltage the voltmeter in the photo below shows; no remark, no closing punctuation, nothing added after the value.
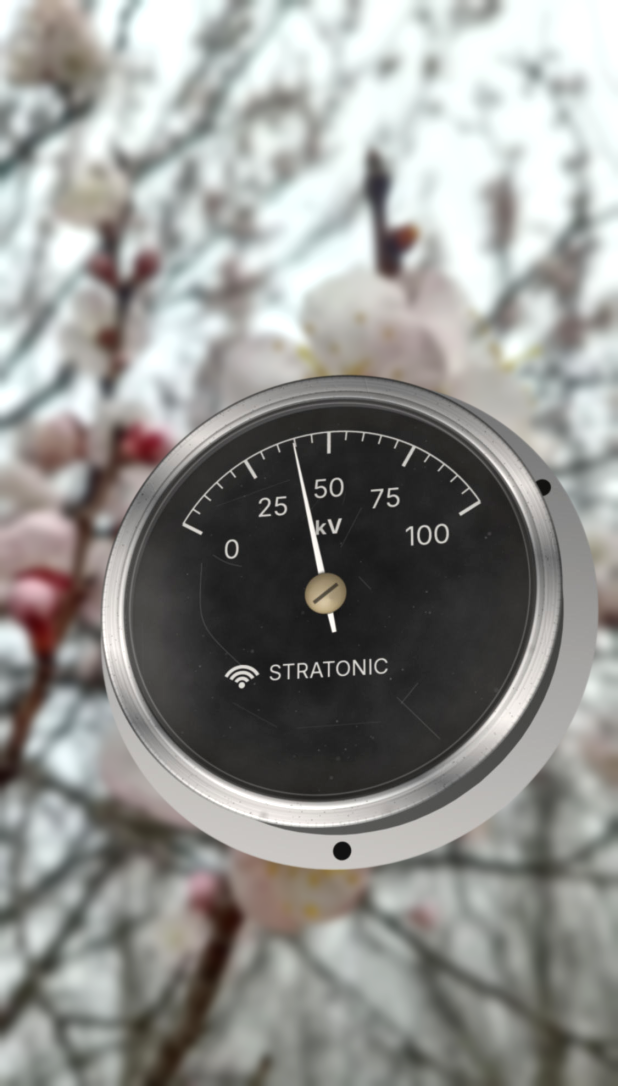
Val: 40 kV
